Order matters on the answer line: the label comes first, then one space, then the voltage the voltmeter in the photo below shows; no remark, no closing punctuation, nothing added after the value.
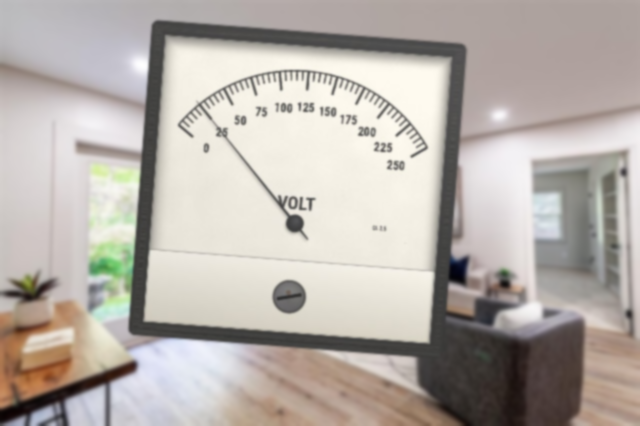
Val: 25 V
